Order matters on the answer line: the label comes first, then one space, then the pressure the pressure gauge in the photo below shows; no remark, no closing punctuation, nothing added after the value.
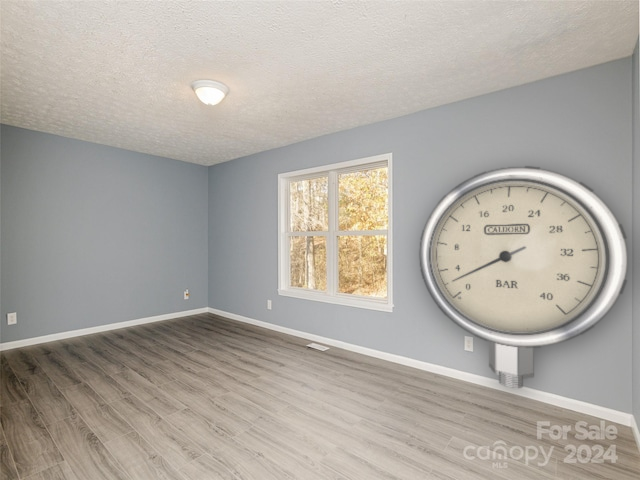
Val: 2 bar
